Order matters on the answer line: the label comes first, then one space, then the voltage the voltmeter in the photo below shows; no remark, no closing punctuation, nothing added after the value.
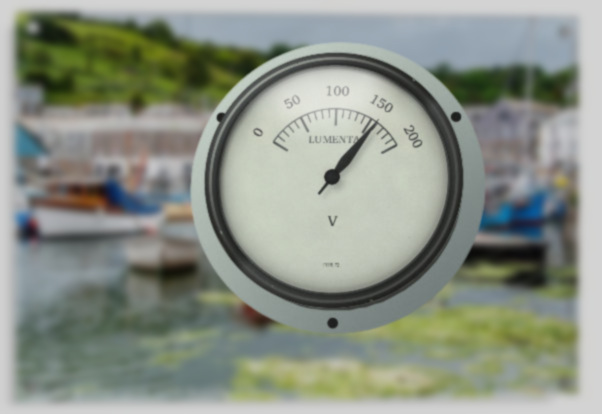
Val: 160 V
